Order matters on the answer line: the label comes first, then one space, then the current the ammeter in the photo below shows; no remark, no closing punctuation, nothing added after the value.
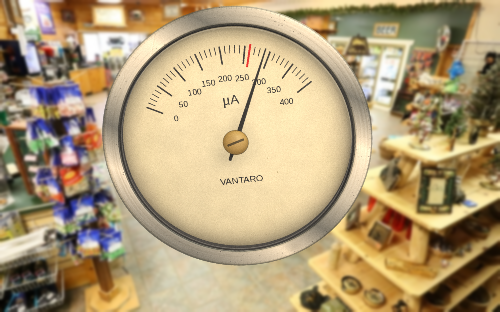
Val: 290 µA
